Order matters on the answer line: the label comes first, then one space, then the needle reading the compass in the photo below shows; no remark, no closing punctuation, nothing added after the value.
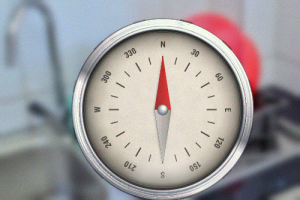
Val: 0 °
